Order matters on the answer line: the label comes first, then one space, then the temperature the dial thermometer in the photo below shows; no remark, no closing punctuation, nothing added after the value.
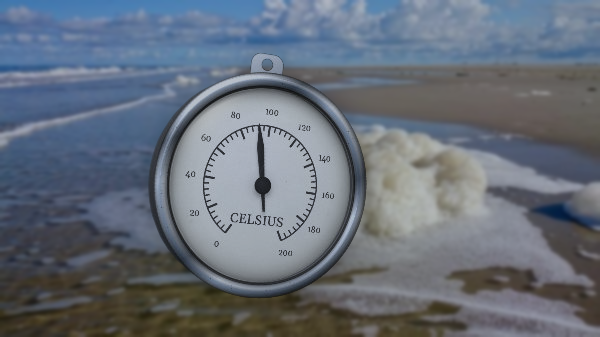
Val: 92 °C
